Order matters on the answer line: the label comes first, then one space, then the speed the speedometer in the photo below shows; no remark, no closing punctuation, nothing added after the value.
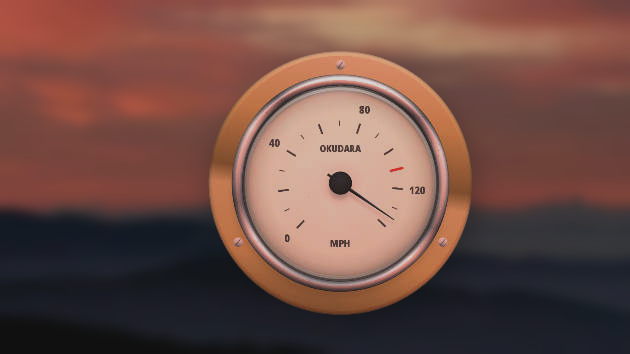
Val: 135 mph
